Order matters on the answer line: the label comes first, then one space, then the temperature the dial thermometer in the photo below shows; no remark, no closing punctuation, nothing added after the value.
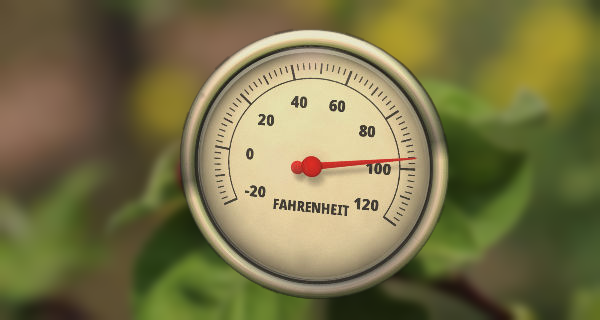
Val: 96 °F
